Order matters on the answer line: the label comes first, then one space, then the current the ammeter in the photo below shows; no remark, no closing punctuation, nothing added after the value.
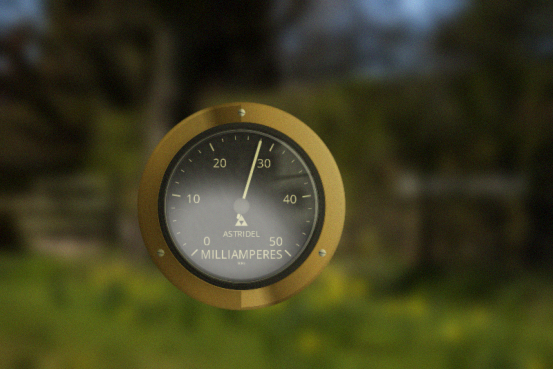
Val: 28 mA
